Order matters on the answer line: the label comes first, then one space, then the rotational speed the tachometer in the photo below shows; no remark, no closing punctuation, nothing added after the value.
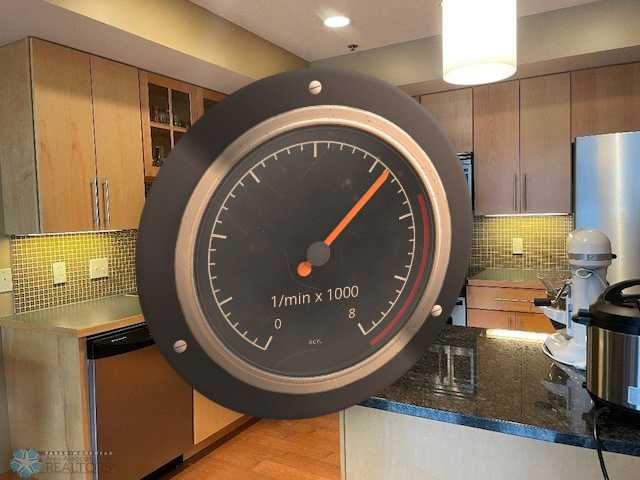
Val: 5200 rpm
